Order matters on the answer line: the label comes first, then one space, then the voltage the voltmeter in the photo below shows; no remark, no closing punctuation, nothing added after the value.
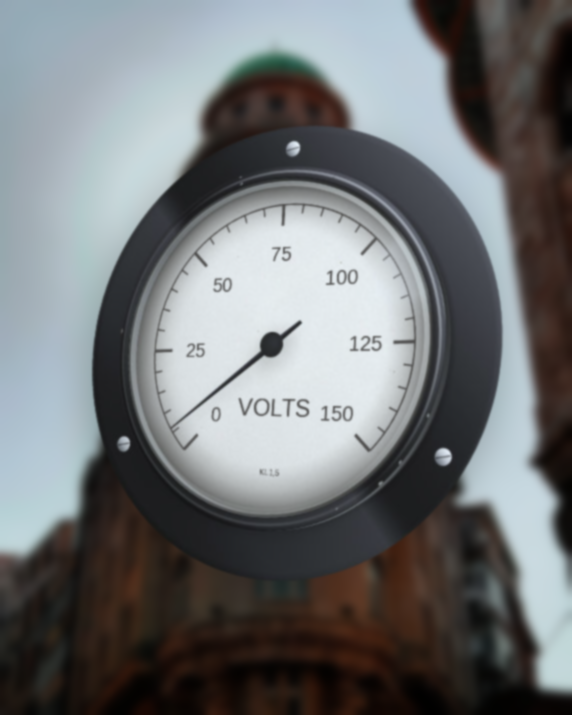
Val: 5 V
